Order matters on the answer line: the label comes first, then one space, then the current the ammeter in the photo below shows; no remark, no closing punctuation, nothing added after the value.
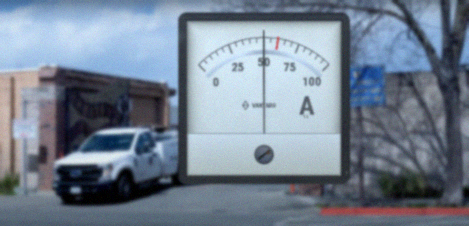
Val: 50 A
